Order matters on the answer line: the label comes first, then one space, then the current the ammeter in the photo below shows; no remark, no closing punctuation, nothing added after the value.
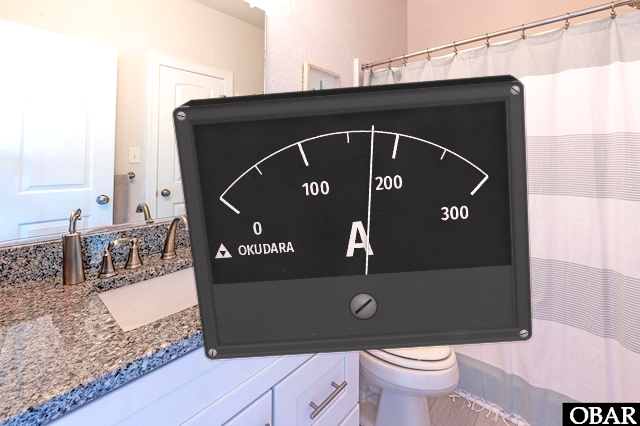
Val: 175 A
